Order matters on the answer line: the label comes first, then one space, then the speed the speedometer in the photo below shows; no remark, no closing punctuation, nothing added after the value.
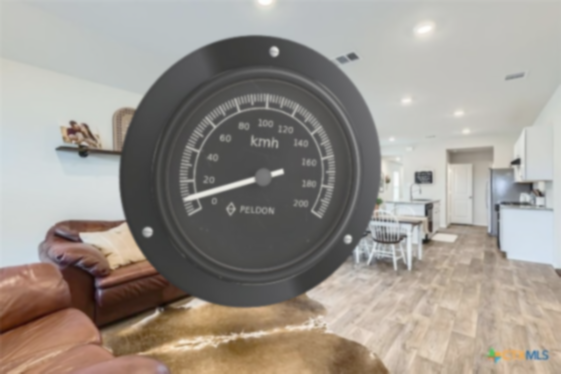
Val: 10 km/h
